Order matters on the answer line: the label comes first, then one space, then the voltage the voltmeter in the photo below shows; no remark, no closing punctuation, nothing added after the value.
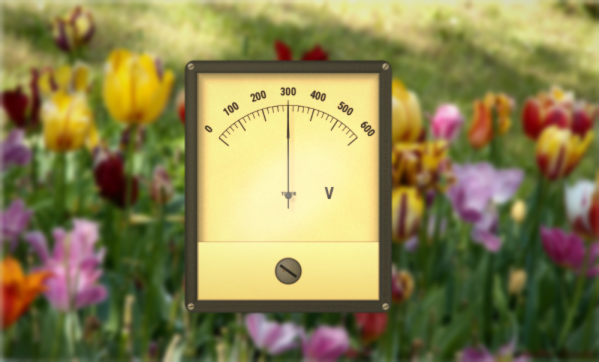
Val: 300 V
